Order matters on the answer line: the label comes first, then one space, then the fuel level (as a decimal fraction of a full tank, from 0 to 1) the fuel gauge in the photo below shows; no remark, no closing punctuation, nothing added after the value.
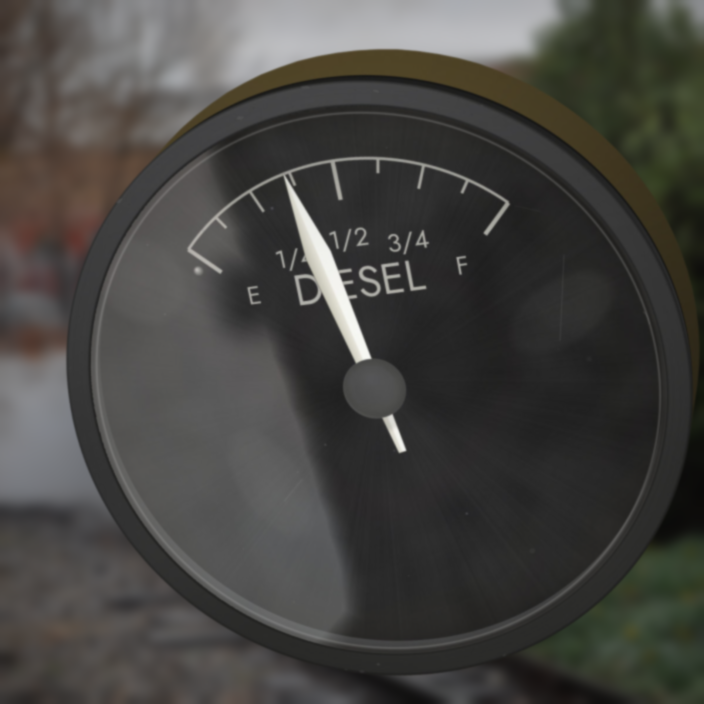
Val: 0.375
